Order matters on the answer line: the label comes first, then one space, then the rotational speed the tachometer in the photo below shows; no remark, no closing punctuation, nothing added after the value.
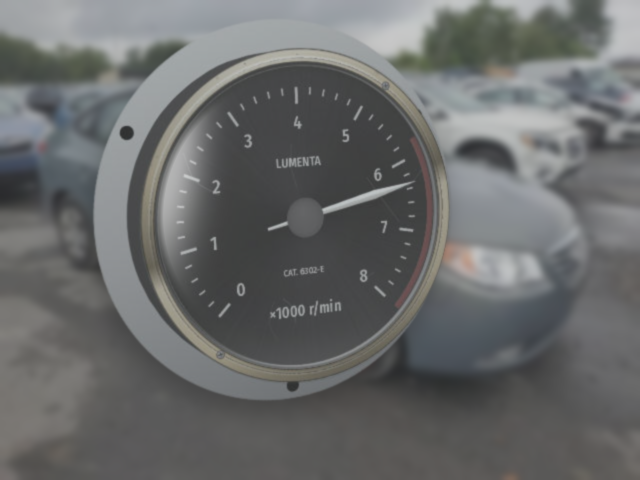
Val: 6300 rpm
